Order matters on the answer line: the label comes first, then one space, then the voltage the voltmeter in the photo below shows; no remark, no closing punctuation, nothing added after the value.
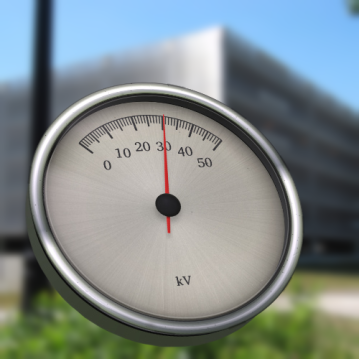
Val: 30 kV
